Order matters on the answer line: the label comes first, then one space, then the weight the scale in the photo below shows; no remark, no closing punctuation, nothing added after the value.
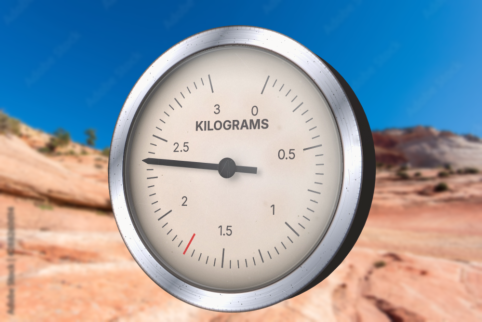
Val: 2.35 kg
